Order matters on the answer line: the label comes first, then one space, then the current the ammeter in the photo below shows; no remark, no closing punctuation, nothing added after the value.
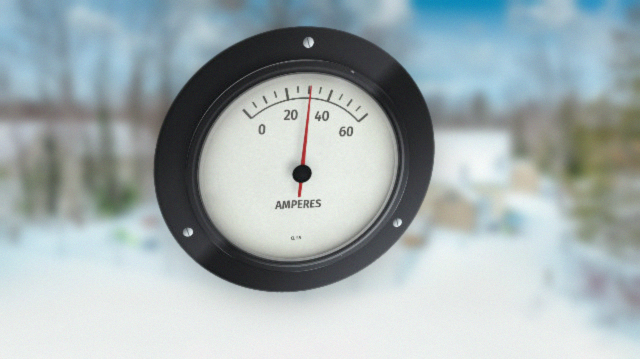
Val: 30 A
